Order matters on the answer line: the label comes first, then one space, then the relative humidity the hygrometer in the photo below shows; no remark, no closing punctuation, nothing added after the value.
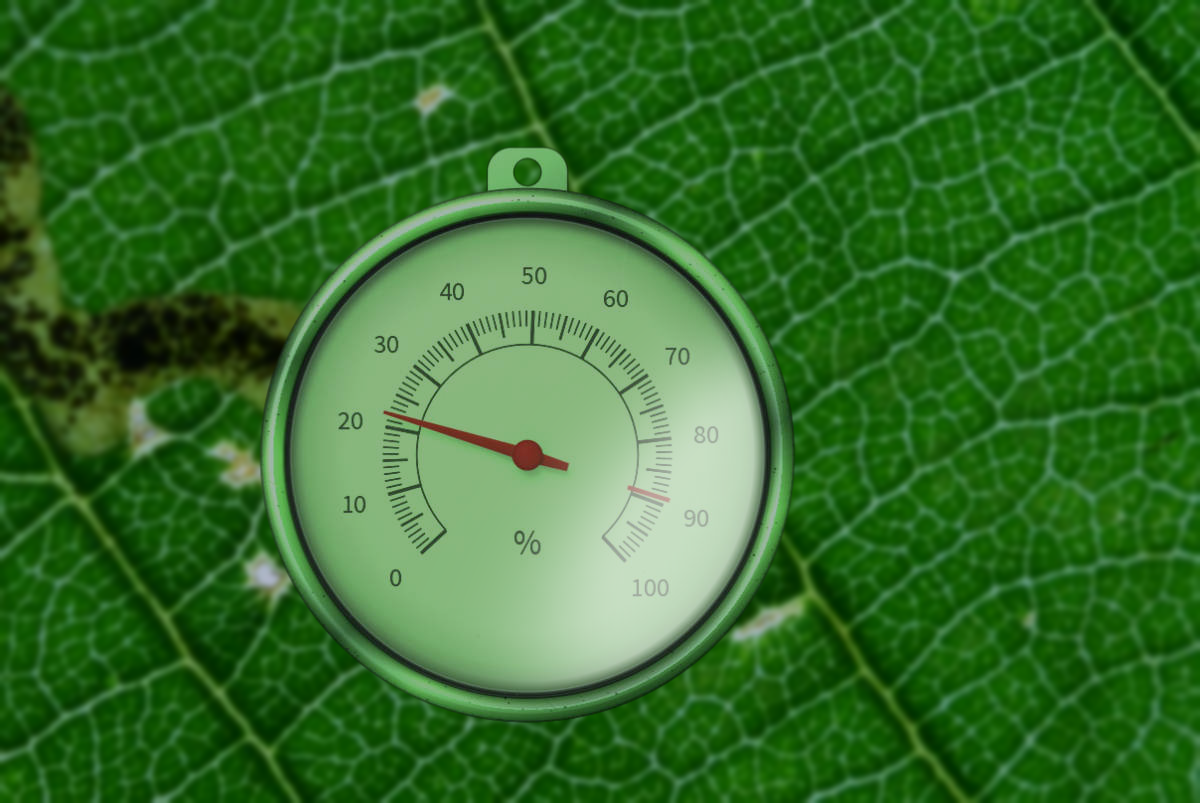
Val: 22 %
